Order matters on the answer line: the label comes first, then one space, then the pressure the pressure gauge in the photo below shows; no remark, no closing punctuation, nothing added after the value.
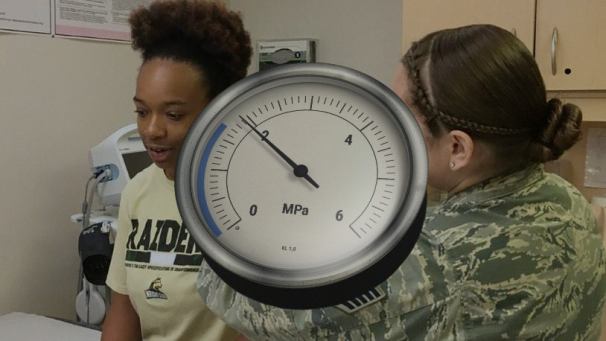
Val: 1.9 MPa
